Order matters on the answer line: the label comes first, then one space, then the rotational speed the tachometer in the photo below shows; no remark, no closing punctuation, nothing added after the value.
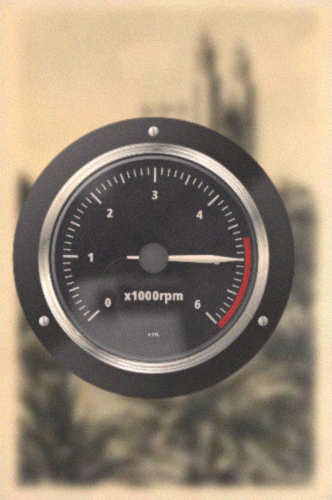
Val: 5000 rpm
